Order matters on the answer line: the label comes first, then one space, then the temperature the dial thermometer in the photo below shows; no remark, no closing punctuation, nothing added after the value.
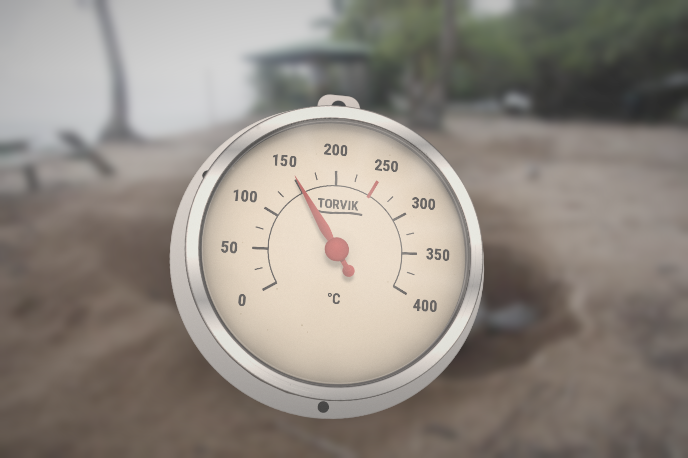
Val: 150 °C
